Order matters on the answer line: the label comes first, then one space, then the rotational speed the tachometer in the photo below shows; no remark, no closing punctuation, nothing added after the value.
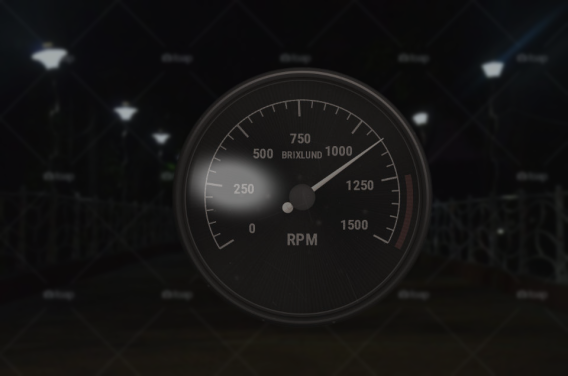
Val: 1100 rpm
